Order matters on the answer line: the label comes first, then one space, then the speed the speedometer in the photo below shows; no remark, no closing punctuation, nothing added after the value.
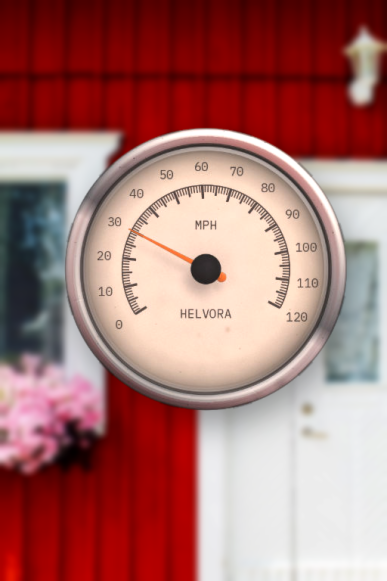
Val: 30 mph
